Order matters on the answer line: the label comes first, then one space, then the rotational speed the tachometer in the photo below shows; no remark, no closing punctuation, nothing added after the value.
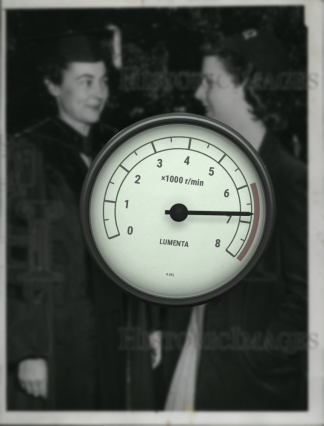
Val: 6750 rpm
